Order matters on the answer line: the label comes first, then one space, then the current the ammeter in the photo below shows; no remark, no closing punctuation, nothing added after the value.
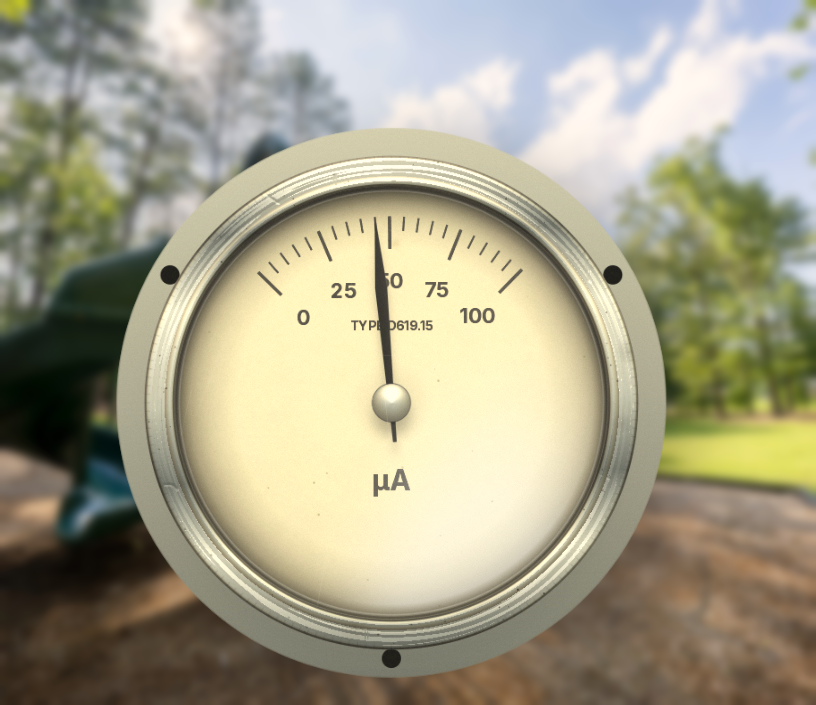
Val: 45 µA
